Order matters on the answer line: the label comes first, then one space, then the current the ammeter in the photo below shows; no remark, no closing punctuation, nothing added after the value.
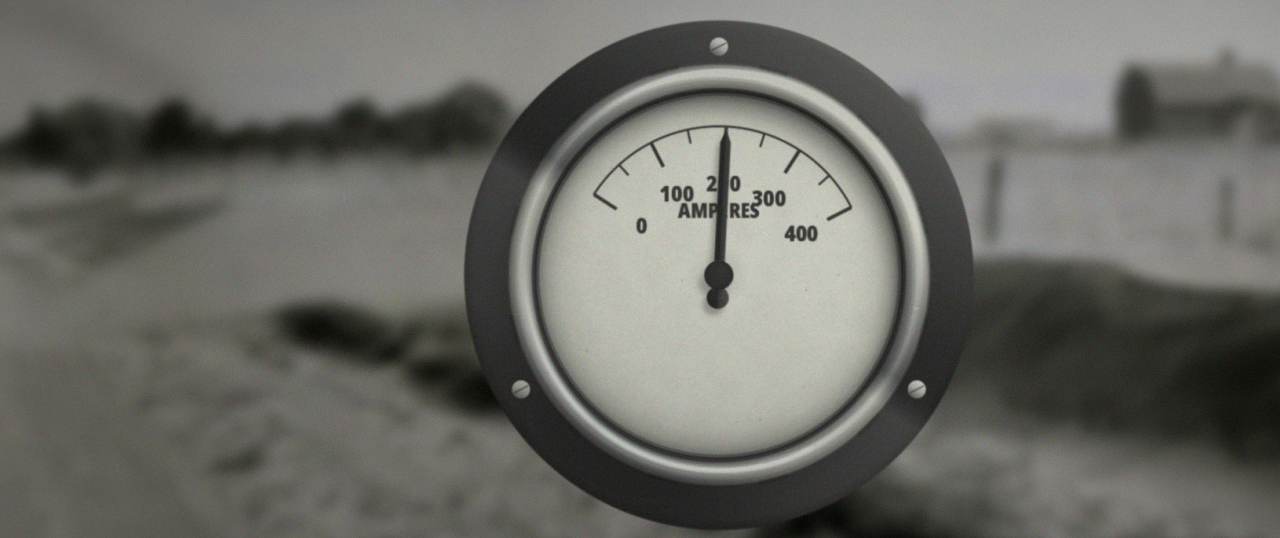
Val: 200 A
